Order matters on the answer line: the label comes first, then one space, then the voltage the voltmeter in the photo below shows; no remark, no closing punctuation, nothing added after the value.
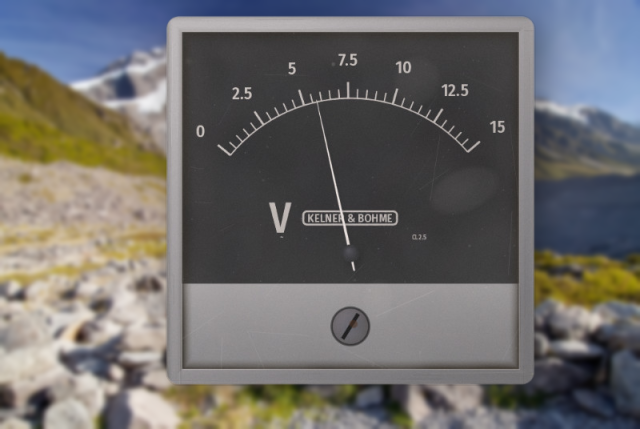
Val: 5.75 V
